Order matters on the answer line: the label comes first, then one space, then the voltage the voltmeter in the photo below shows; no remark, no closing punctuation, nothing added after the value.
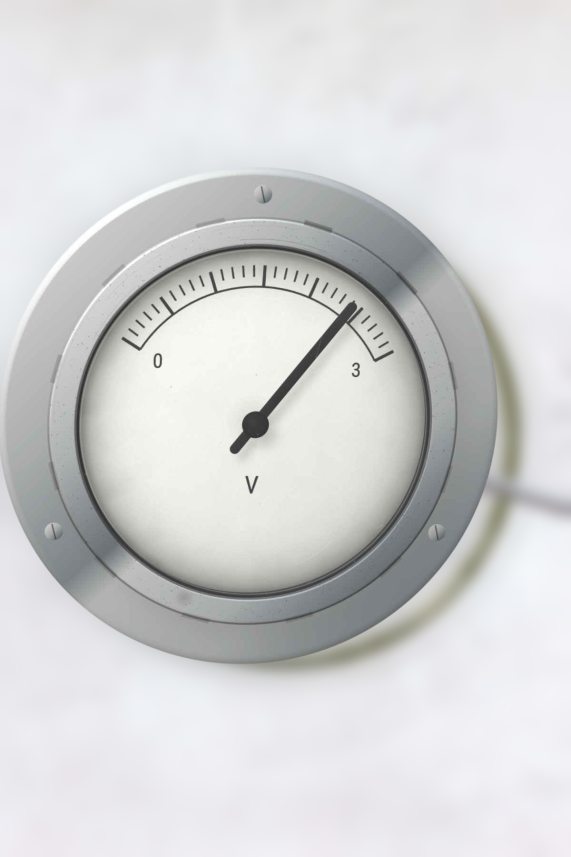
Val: 2.4 V
